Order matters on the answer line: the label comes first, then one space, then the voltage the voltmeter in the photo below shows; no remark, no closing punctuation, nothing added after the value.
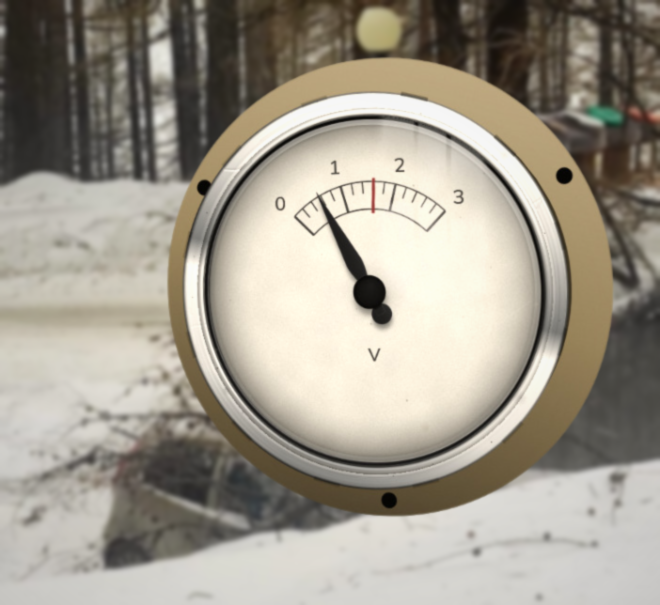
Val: 0.6 V
